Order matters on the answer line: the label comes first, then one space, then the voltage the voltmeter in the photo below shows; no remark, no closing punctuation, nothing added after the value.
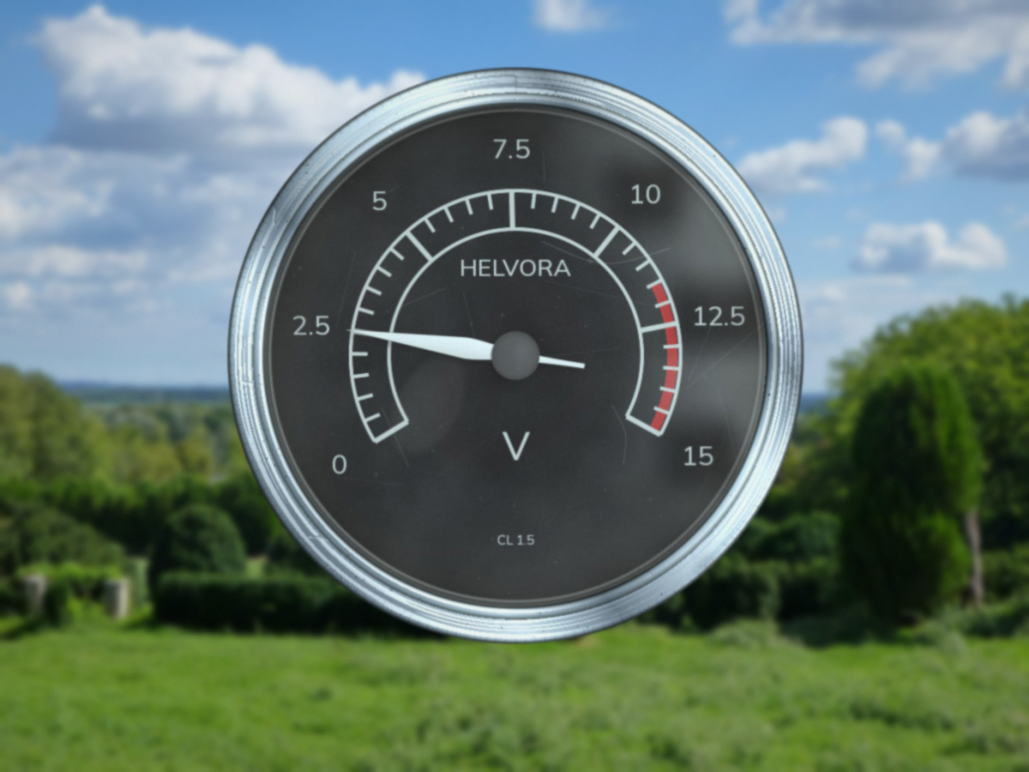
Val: 2.5 V
